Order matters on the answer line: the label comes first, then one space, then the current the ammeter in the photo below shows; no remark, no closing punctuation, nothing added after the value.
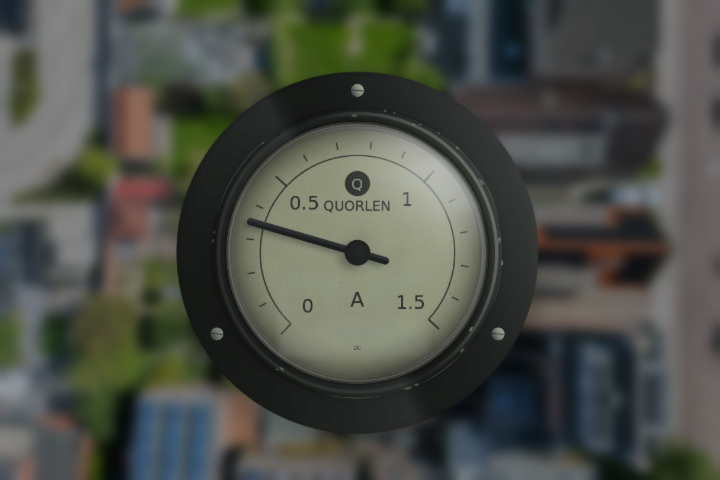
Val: 0.35 A
